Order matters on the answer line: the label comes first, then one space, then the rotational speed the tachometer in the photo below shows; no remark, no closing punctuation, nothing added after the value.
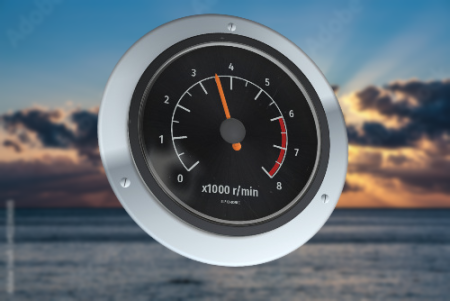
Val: 3500 rpm
